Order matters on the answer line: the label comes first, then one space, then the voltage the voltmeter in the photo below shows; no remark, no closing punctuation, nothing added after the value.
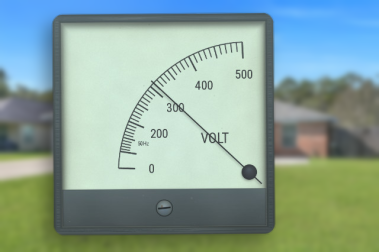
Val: 310 V
